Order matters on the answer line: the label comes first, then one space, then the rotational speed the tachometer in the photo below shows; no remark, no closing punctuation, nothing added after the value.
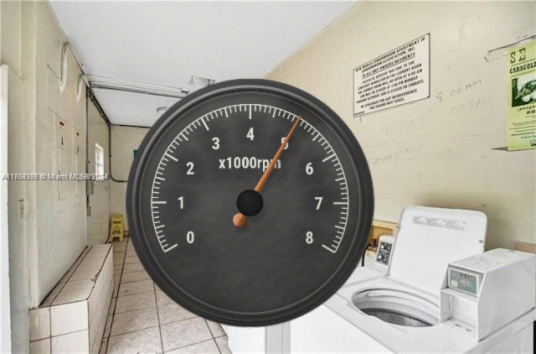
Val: 5000 rpm
